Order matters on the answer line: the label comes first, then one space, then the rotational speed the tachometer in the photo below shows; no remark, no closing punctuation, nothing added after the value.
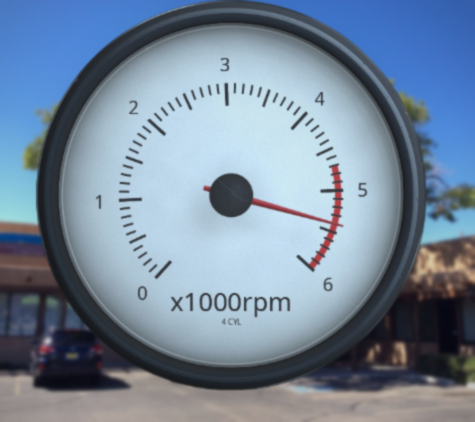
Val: 5400 rpm
